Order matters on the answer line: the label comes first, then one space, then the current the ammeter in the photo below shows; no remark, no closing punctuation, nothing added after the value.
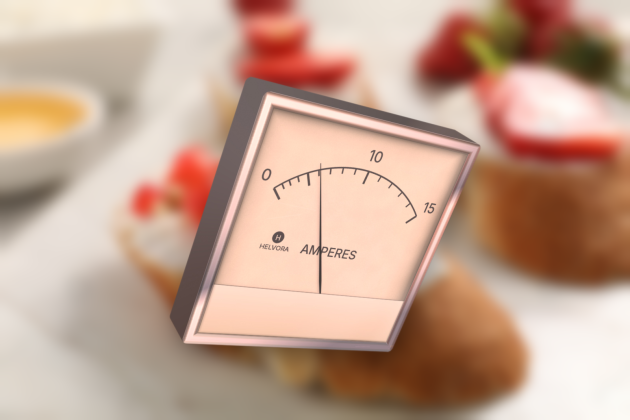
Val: 6 A
